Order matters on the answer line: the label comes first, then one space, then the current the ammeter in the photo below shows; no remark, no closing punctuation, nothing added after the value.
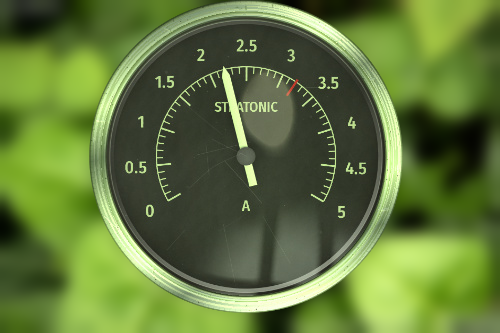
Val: 2.2 A
